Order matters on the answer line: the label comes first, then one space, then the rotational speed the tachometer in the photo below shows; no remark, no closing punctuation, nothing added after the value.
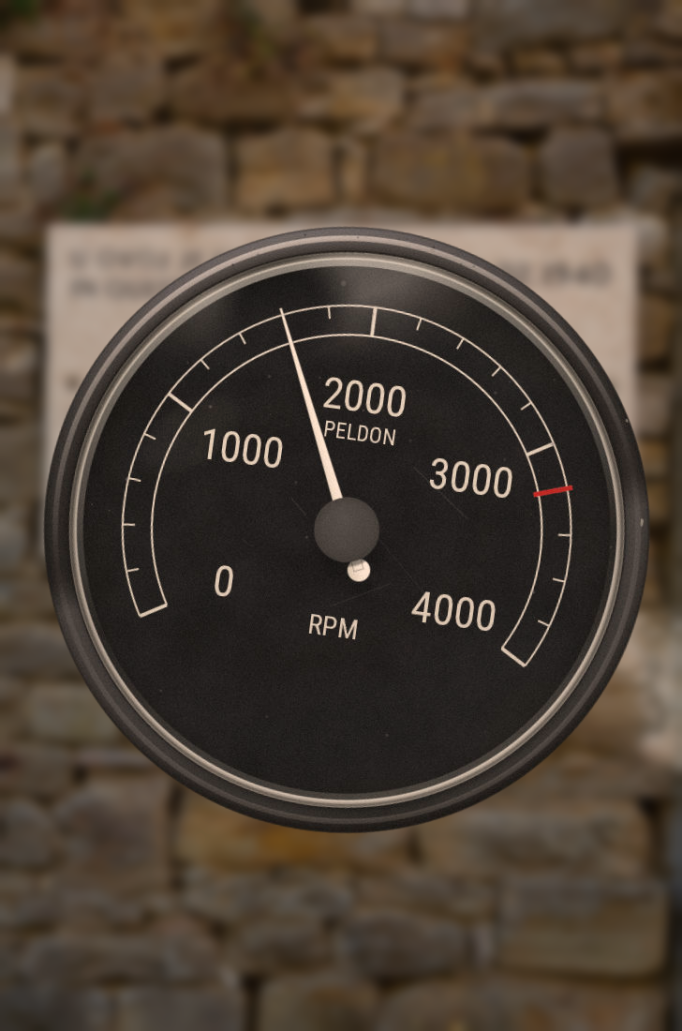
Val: 1600 rpm
